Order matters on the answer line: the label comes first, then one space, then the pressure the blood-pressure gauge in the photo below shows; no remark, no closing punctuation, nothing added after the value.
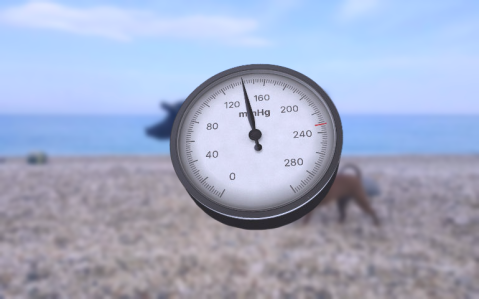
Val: 140 mmHg
